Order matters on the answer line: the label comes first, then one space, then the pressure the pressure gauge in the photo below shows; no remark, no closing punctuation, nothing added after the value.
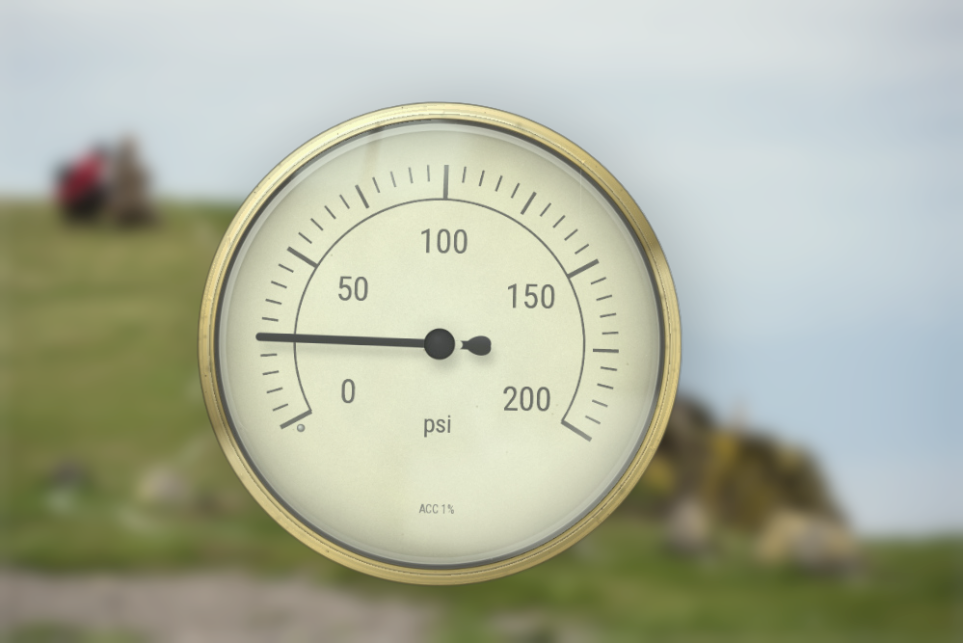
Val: 25 psi
